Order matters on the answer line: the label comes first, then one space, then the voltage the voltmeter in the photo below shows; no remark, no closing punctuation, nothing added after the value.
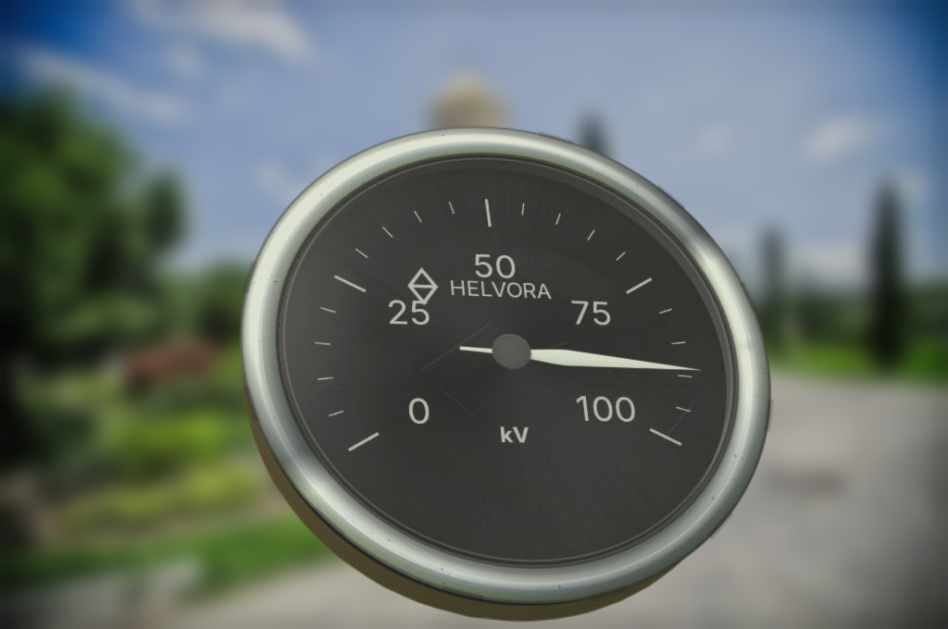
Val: 90 kV
